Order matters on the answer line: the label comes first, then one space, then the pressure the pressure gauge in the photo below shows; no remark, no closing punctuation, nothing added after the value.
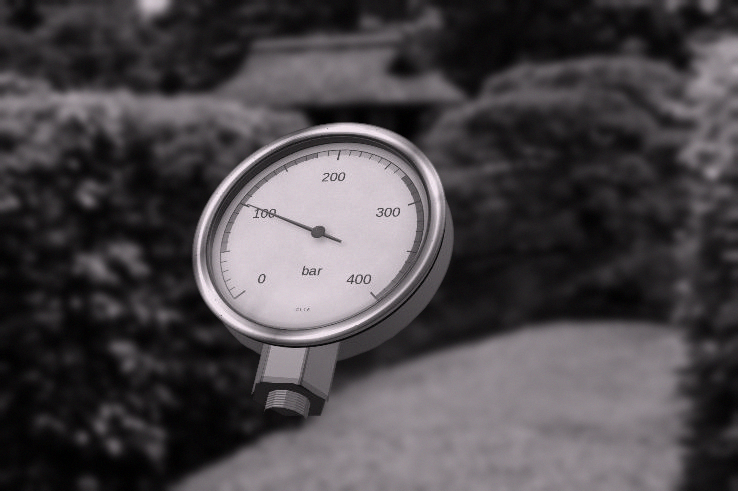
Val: 100 bar
